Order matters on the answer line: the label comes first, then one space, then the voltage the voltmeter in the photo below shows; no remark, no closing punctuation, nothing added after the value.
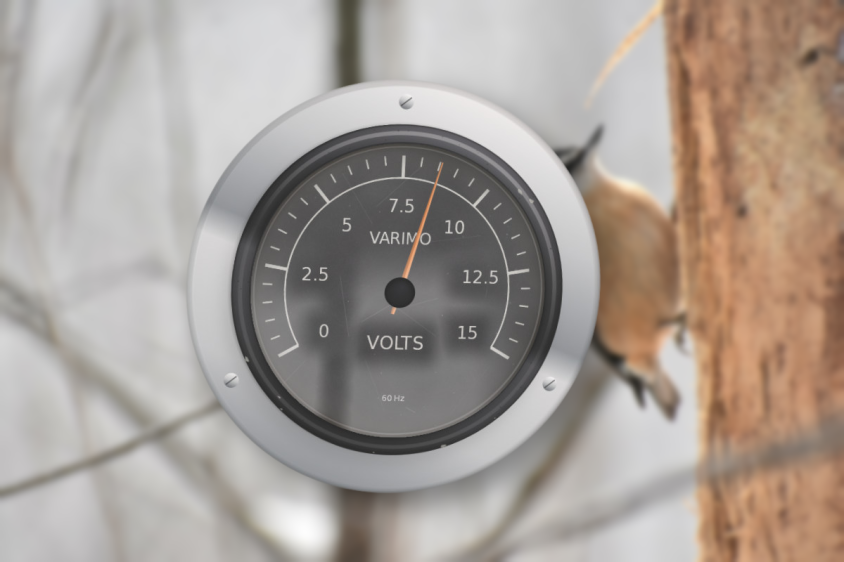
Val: 8.5 V
